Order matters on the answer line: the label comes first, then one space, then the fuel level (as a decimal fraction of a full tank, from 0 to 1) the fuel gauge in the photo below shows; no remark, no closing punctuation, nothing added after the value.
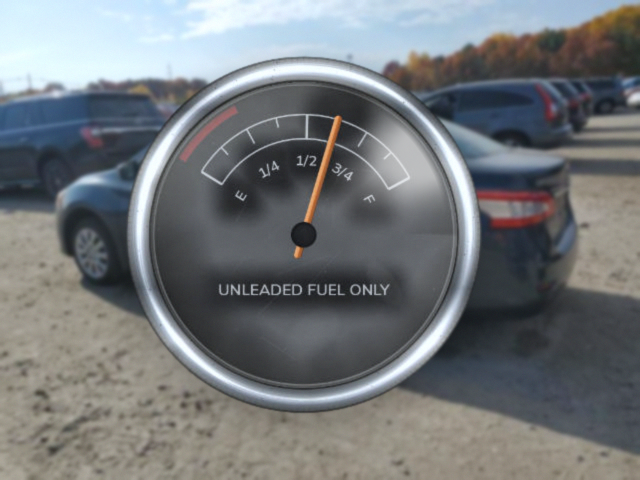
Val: 0.625
